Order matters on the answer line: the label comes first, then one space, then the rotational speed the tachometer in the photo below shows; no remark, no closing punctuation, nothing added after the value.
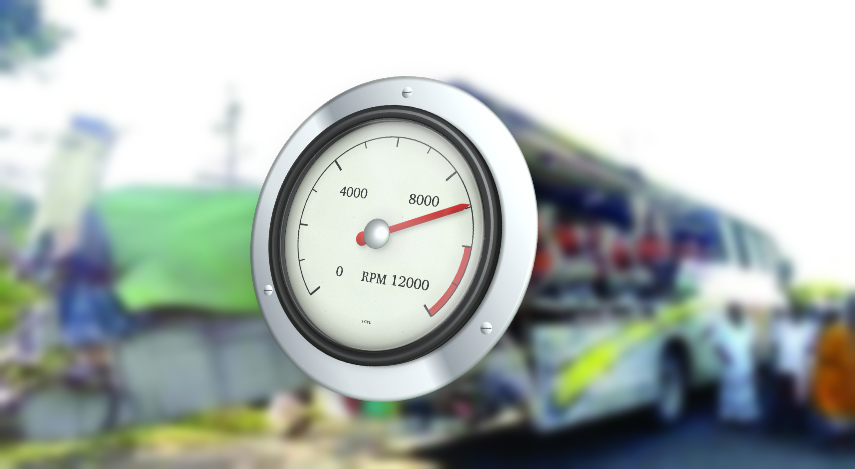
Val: 9000 rpm
